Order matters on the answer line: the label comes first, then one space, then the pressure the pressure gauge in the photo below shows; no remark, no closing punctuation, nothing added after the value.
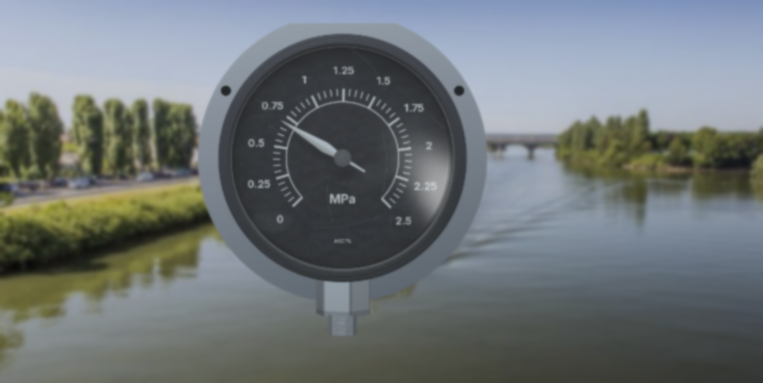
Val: 0.7 MPa
